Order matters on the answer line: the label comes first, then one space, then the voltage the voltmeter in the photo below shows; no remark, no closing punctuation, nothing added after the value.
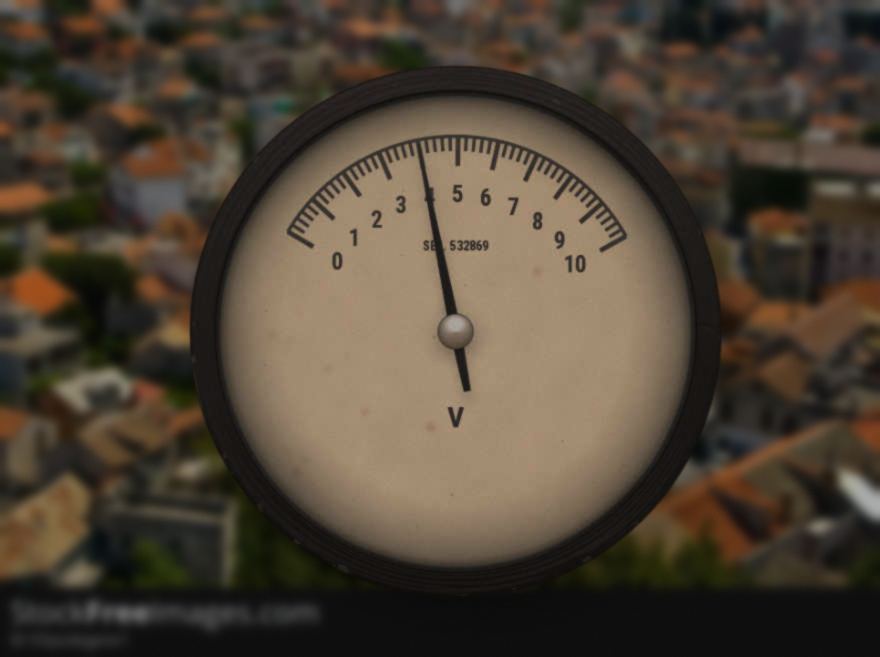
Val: 4 V
